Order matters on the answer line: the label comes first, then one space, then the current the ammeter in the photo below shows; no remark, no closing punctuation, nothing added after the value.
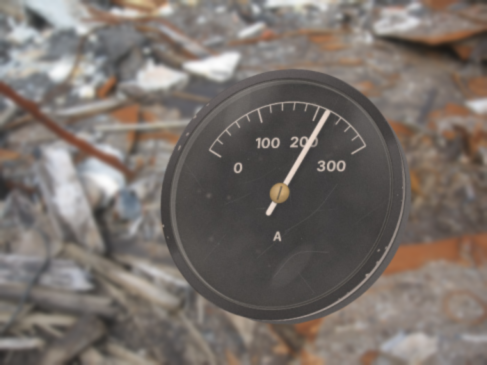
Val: 220 A
